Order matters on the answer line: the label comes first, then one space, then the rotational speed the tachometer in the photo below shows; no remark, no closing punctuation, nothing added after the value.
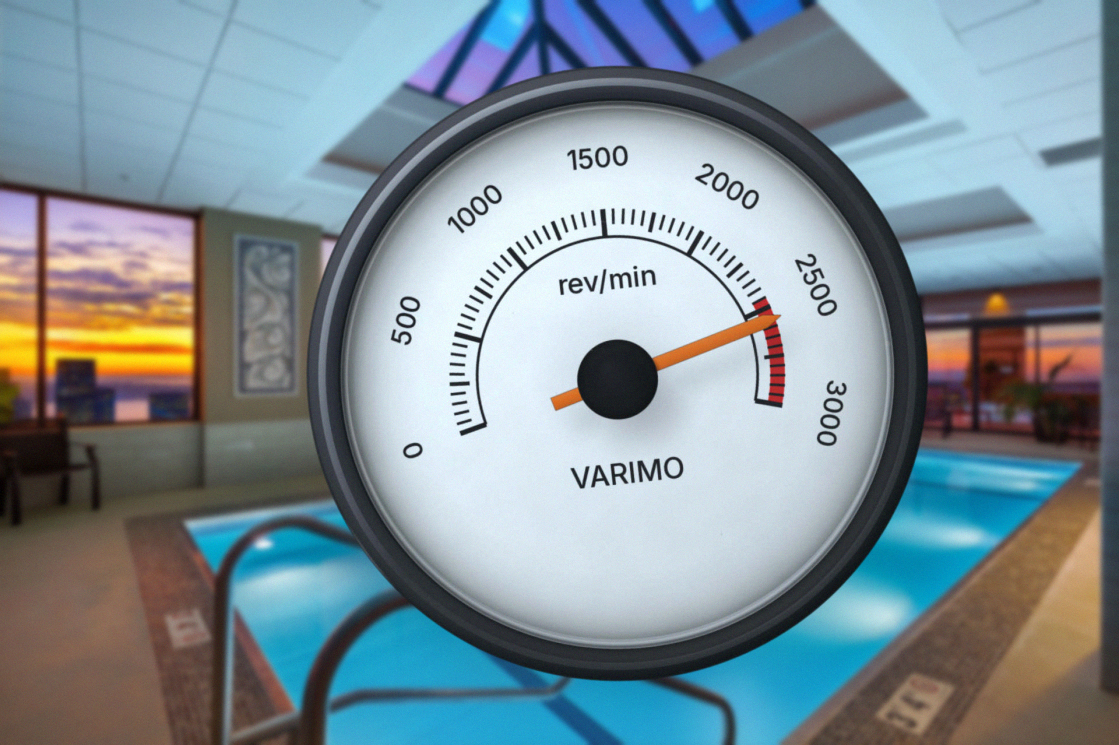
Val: 2550 rpm
